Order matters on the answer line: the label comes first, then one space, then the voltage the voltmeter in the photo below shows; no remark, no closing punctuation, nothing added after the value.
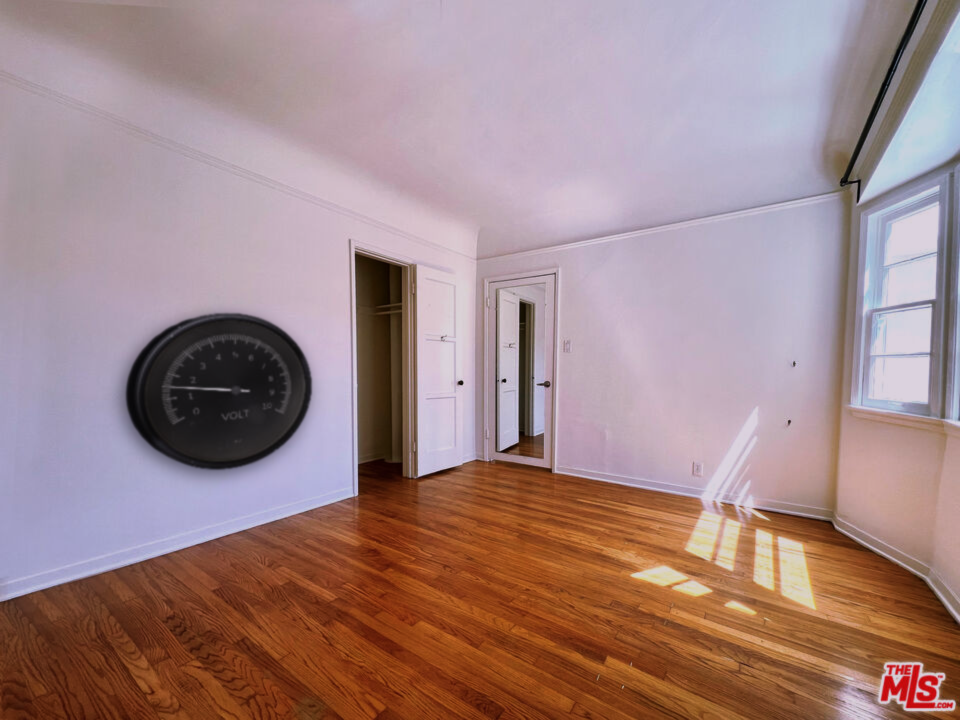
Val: 1.5 V
